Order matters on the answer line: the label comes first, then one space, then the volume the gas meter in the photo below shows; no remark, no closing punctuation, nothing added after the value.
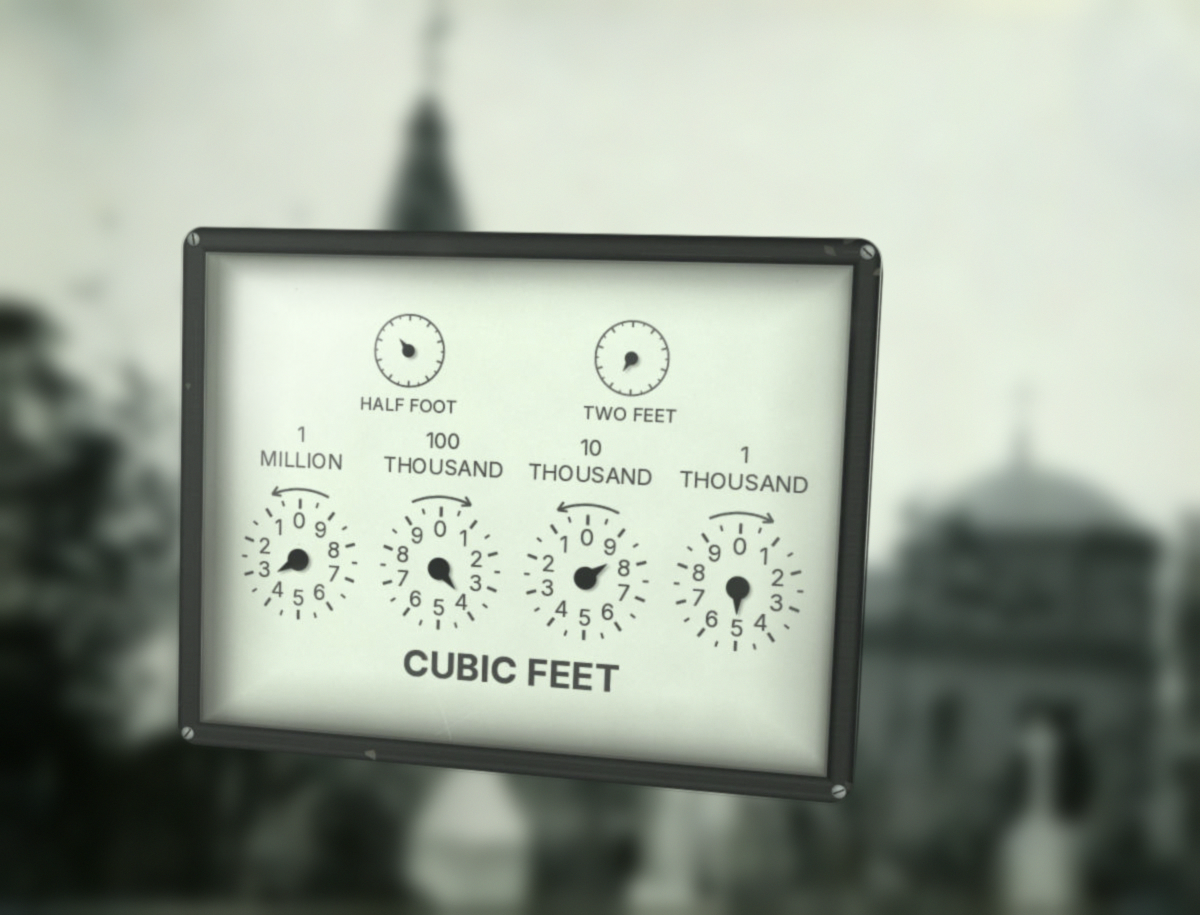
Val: 338500 ft³
